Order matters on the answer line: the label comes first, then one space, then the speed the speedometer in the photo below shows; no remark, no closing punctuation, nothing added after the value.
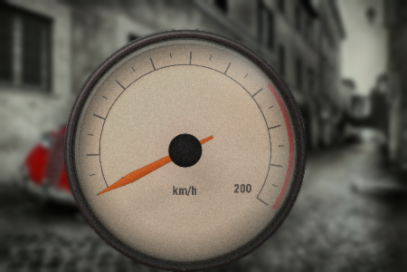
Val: 0 km/h
